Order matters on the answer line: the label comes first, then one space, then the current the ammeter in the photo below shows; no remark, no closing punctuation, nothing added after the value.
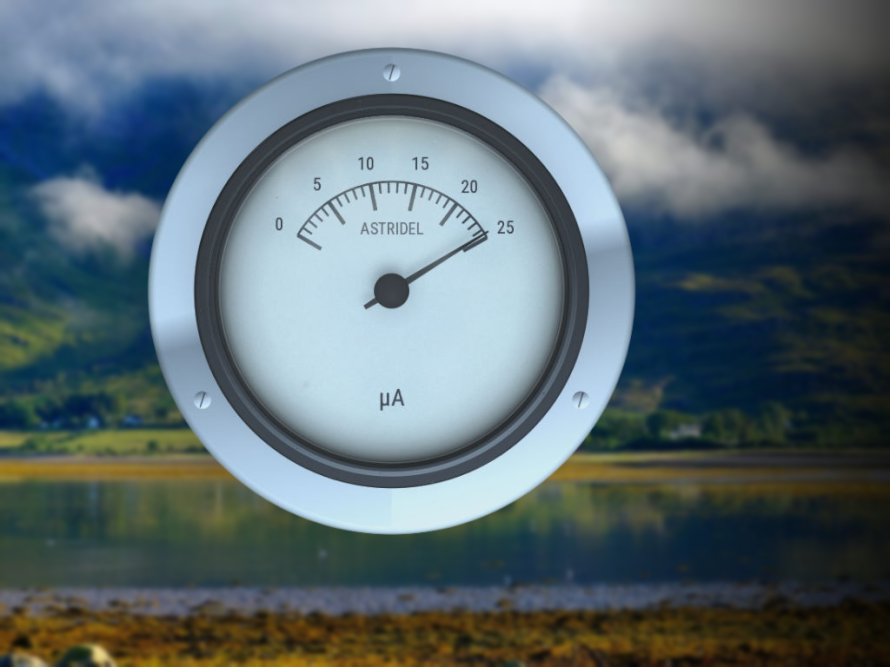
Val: 24.5 µA
